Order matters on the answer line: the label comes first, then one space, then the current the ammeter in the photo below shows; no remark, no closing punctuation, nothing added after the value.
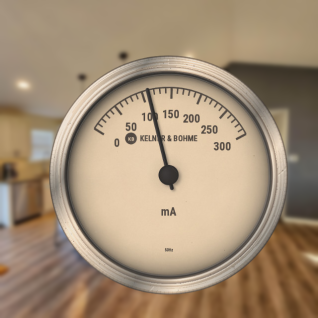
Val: 110 mA
